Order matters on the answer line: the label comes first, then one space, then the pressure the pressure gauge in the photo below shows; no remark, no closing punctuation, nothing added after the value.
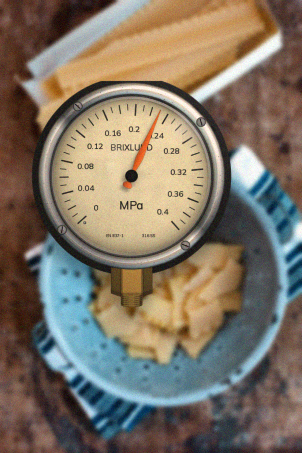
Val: 0.23 MPa
